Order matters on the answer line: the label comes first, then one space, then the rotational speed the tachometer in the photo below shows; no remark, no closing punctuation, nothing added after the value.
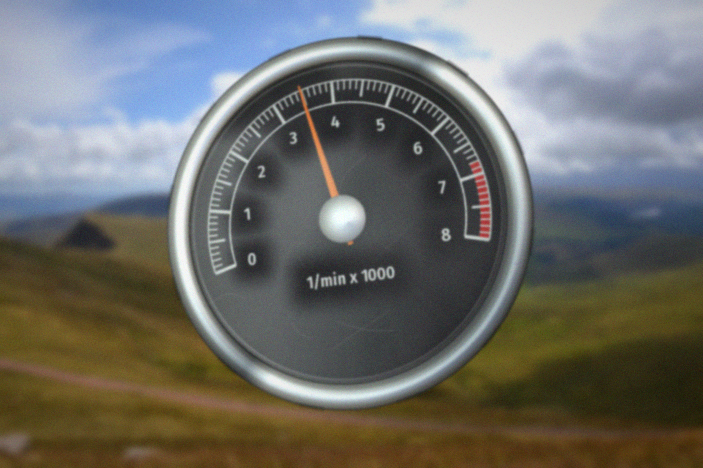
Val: 3500 rpm
